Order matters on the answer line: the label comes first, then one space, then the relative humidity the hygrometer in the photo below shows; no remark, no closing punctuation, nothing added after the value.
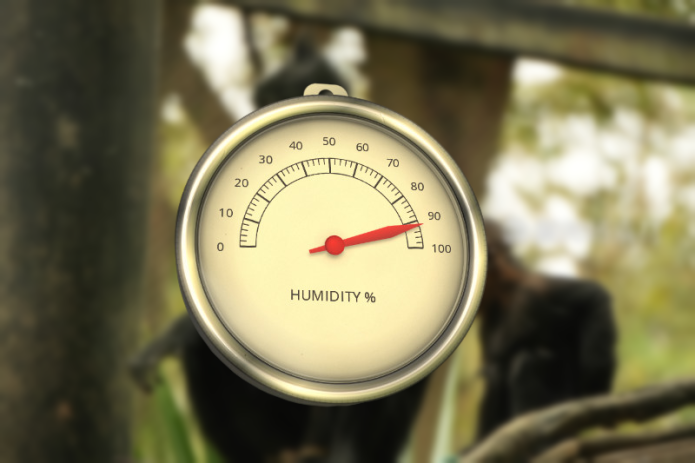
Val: 92 %
